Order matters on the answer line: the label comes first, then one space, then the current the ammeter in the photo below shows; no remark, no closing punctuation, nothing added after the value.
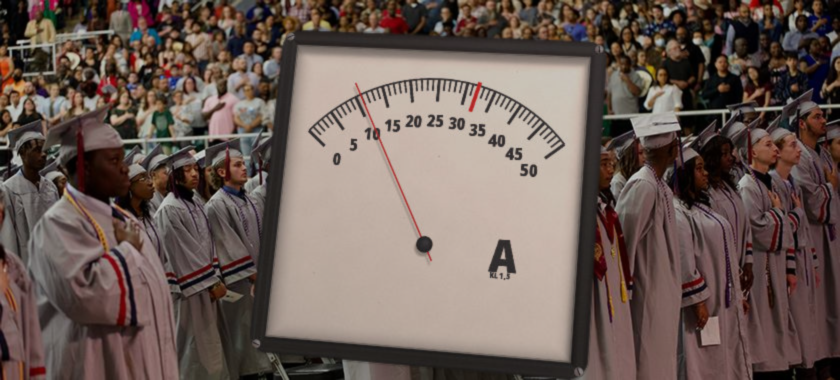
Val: 11 A
